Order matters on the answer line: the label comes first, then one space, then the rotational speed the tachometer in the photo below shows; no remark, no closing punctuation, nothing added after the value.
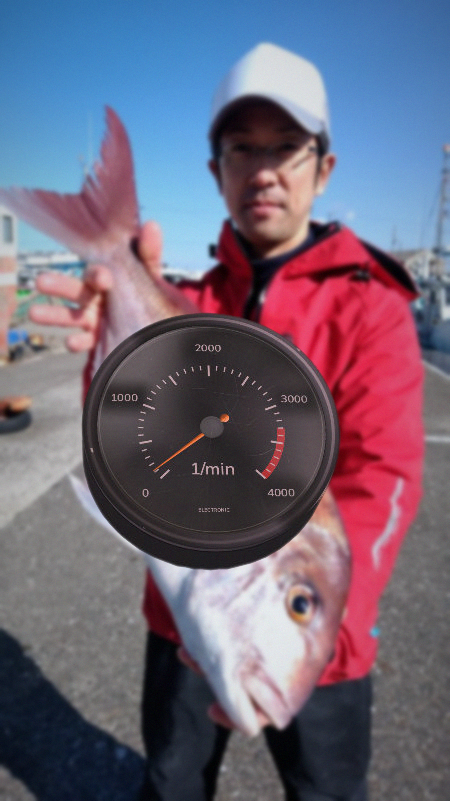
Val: 100 rpm
